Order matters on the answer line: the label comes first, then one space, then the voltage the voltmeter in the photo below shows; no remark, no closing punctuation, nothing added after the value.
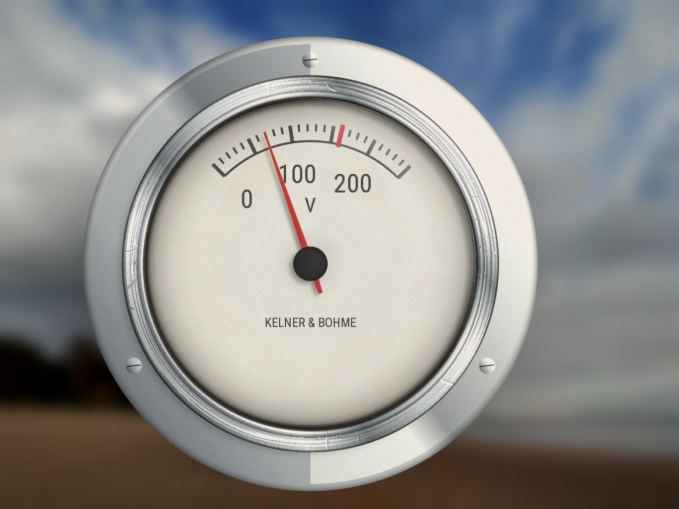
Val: 70 V
